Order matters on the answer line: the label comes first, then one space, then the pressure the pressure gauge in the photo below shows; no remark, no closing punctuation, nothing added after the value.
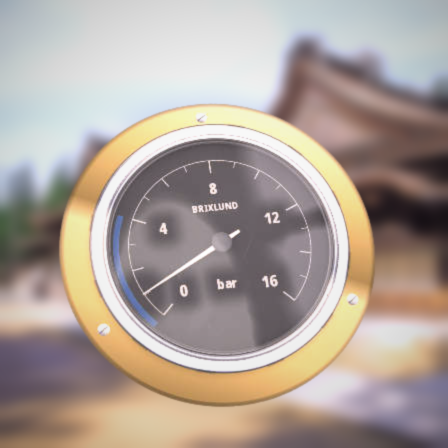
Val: 1 bar
